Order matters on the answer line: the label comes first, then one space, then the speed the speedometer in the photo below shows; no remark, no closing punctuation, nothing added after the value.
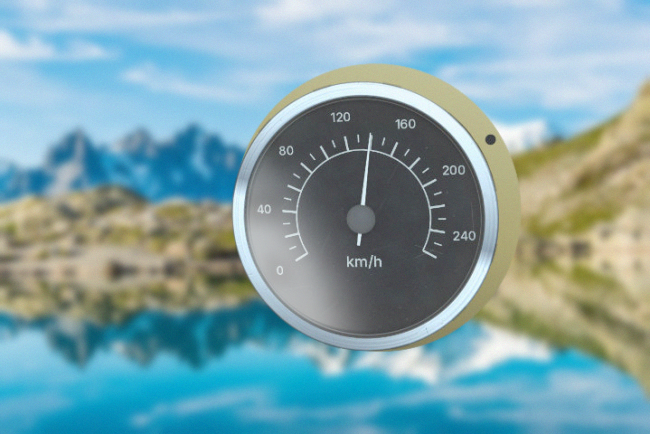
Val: 140 km/h
